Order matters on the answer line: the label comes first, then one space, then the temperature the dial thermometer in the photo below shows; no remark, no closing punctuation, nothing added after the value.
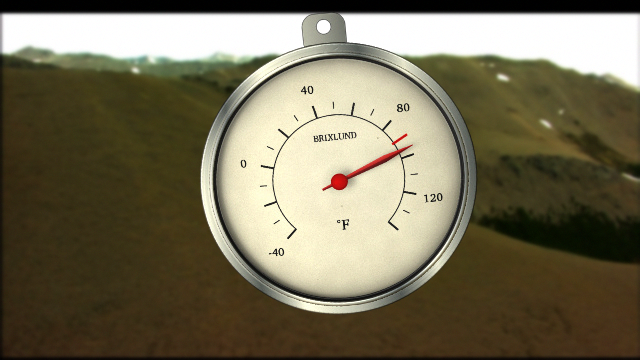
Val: 95 °F
